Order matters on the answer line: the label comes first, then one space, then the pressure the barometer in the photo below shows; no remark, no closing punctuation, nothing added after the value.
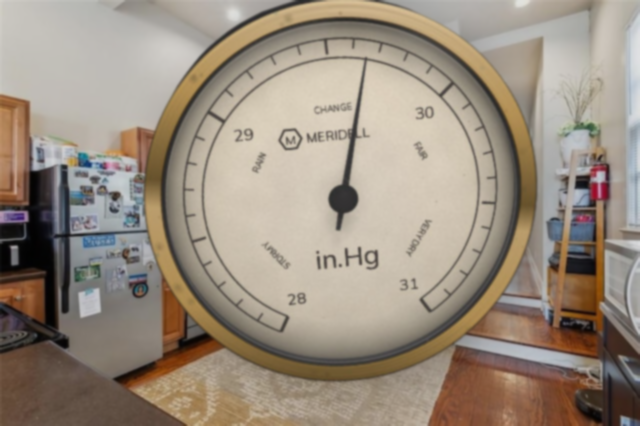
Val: 29.65 inHg
